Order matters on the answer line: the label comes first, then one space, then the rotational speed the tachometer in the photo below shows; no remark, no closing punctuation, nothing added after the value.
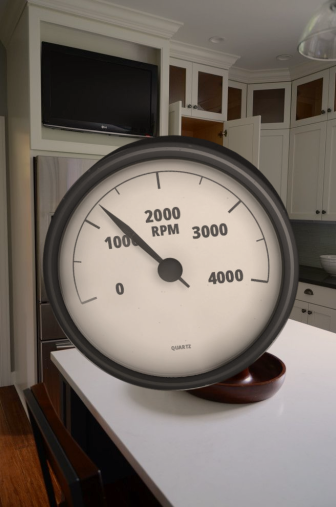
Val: 1250 rpm
